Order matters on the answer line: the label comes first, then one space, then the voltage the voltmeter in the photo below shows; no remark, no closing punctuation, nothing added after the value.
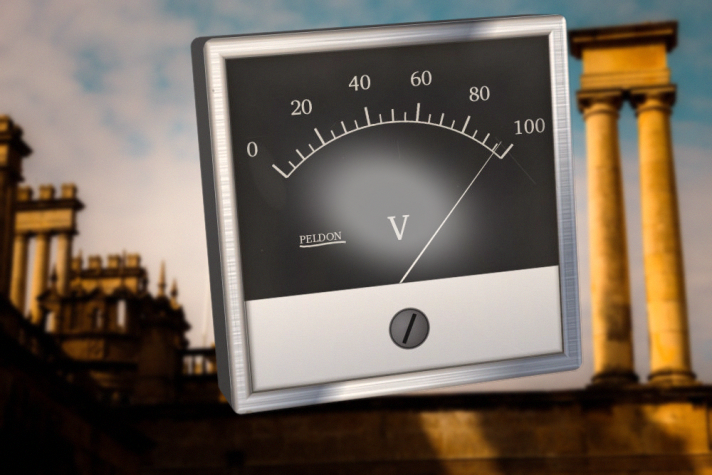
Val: 95 V
